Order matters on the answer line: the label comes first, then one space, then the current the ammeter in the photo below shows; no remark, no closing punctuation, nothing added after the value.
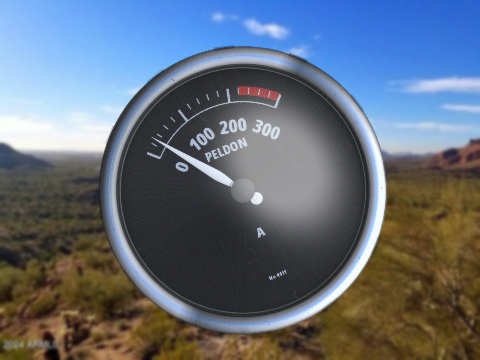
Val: 30 A
